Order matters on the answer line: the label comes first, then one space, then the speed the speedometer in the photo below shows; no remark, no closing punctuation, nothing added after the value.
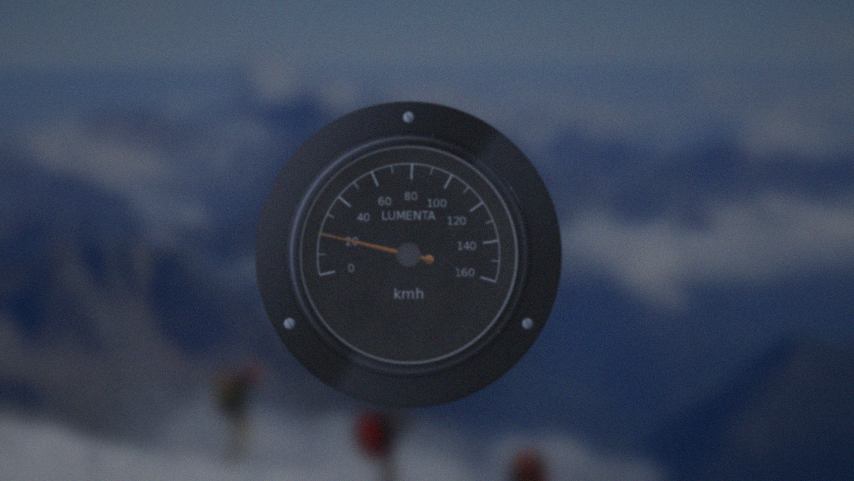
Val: 20 km/h
